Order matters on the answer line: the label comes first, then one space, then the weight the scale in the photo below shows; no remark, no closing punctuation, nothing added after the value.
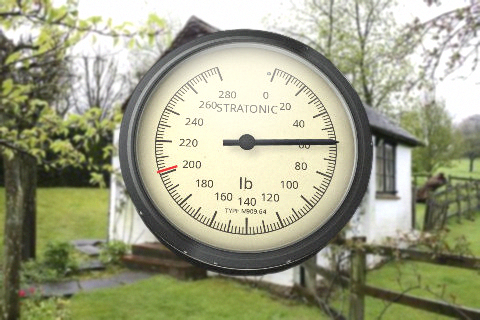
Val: 60 lb
